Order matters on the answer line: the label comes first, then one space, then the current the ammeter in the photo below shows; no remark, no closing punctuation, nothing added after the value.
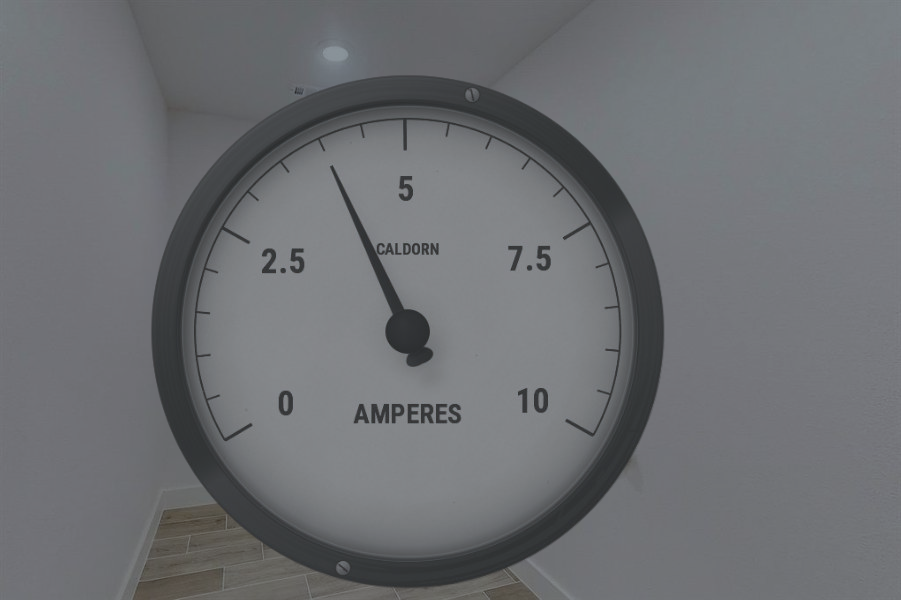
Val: 4 A
